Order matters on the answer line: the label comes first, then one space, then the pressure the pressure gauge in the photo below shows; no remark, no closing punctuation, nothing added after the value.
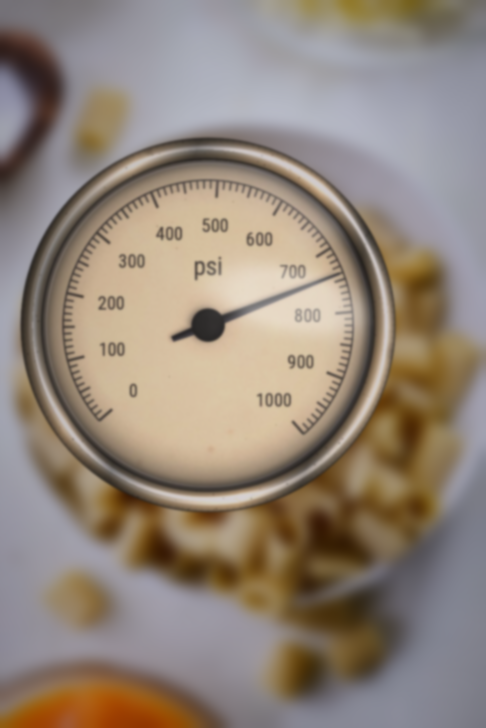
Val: 740 psi
